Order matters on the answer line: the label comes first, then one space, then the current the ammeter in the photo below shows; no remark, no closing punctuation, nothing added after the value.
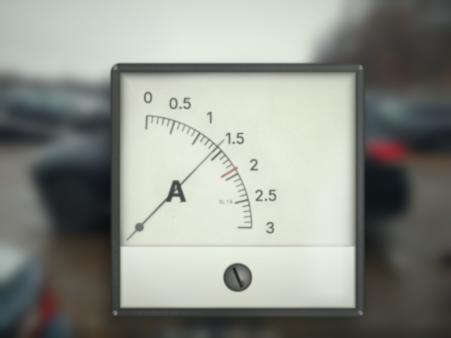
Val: 1.4 A
